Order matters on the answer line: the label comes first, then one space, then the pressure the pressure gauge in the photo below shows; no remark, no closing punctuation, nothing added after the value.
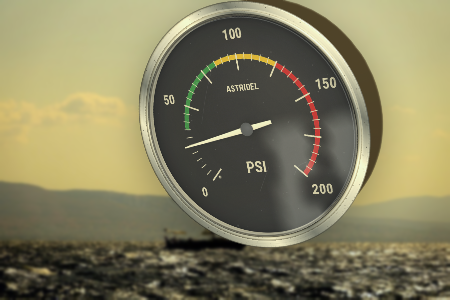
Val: 25 psi
